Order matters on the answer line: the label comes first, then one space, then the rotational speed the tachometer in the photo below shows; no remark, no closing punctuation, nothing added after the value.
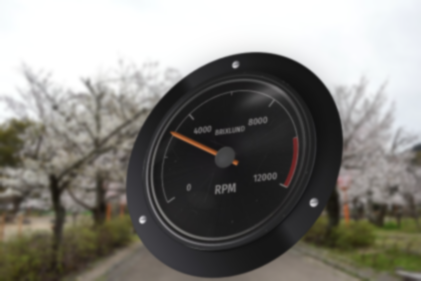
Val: 3000 rpm
